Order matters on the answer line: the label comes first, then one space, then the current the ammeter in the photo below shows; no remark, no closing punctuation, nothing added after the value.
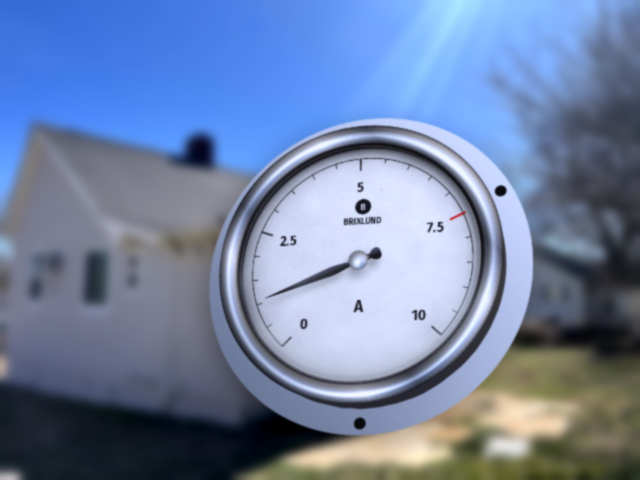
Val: 1 A
